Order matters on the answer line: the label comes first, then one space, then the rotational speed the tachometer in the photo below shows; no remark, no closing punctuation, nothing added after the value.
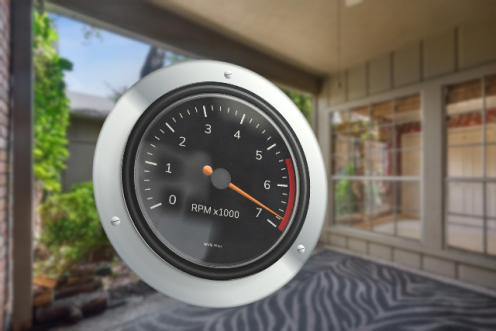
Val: 6800 rpm
